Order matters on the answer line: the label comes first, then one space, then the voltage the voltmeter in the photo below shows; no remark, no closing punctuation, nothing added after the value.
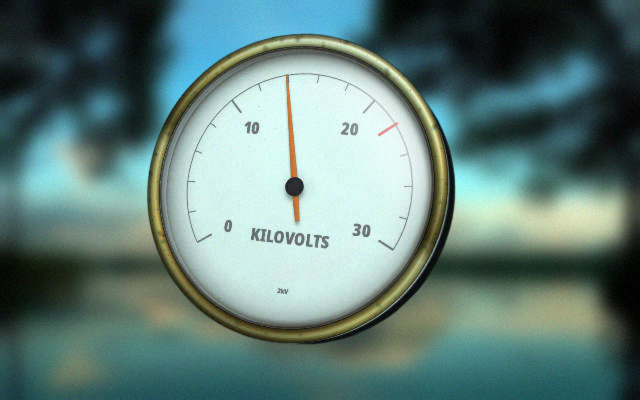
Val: 14 kV
